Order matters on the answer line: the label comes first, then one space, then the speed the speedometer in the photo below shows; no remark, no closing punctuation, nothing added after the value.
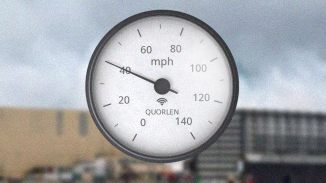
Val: 40 mph
